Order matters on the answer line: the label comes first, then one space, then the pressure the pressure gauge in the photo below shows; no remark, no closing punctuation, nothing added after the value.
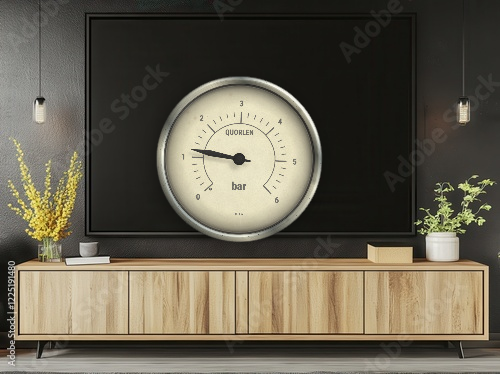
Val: 1.2 bar
